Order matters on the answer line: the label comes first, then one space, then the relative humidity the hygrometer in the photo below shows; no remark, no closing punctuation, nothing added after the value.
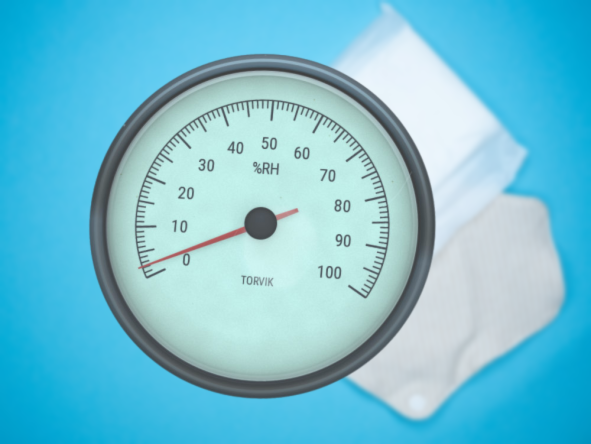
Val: 2 %
